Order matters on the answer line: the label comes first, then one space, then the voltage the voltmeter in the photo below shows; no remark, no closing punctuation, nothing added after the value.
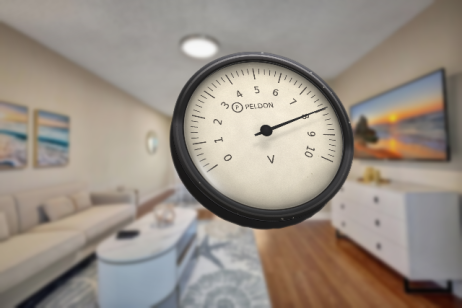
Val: 8 V
